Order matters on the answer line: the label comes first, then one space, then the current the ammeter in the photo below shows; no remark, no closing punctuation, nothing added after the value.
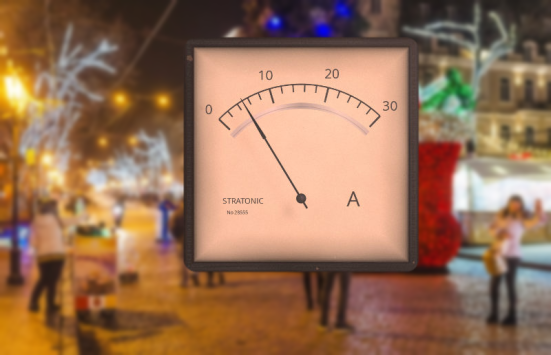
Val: 5 A
